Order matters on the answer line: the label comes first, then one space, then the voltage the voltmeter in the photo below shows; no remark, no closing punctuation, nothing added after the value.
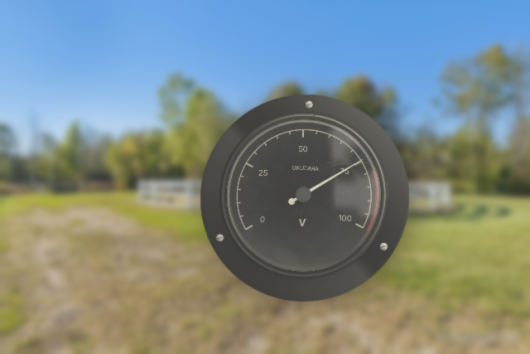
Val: 75 V
